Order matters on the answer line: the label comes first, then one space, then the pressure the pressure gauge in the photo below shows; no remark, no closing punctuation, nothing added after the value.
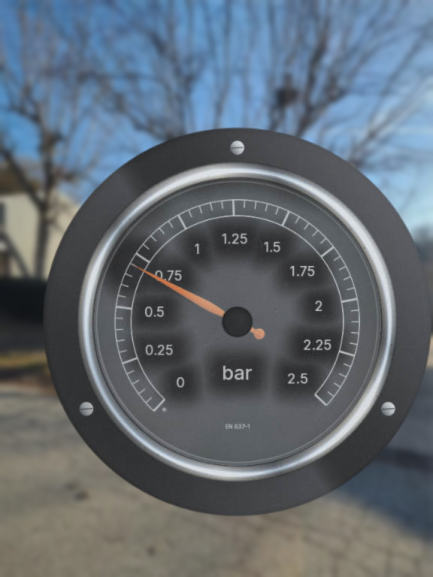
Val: 0.7 bar
